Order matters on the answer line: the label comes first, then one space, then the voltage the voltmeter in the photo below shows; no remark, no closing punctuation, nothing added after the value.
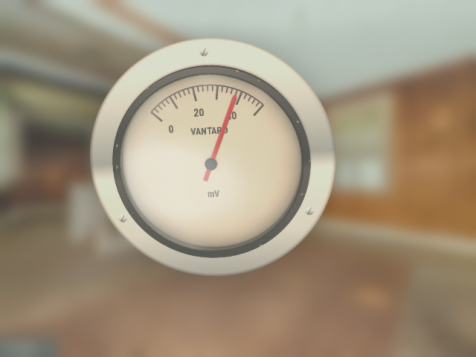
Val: 38 mV
